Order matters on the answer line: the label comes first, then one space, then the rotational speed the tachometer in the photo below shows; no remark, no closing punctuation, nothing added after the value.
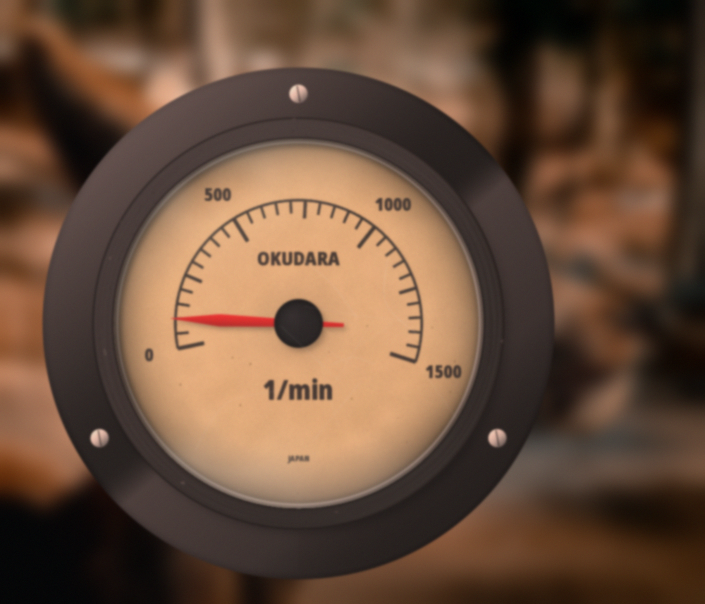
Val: 100 rpm
